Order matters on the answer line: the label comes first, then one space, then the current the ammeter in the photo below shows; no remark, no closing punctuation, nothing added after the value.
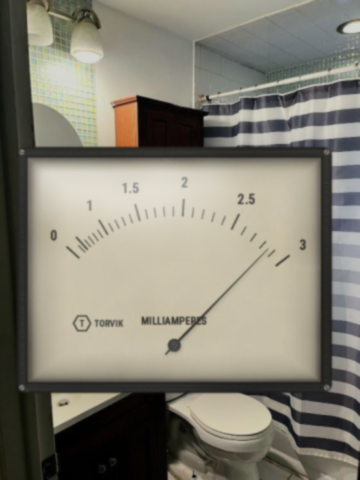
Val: 2.85 mA
